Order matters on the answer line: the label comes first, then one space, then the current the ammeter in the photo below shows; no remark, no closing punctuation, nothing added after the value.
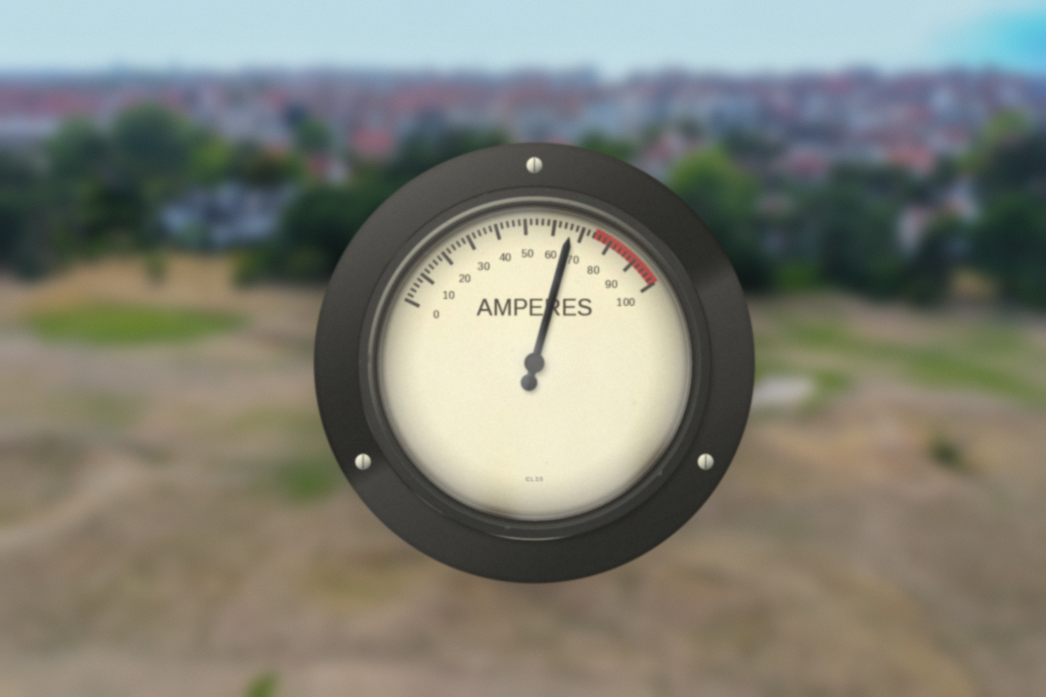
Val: 66 A
